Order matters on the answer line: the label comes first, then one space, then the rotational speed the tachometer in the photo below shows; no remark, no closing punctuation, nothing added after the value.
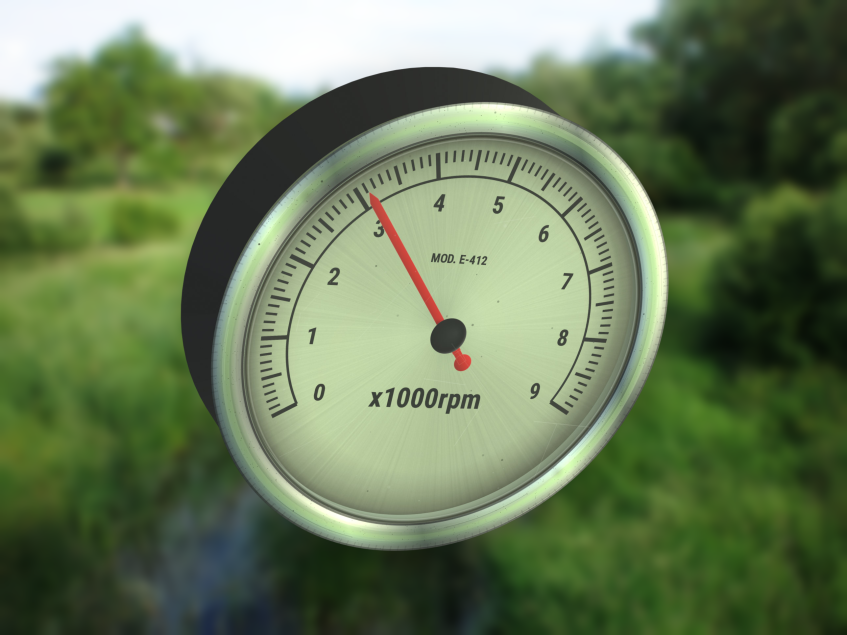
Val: 3100 rpm
